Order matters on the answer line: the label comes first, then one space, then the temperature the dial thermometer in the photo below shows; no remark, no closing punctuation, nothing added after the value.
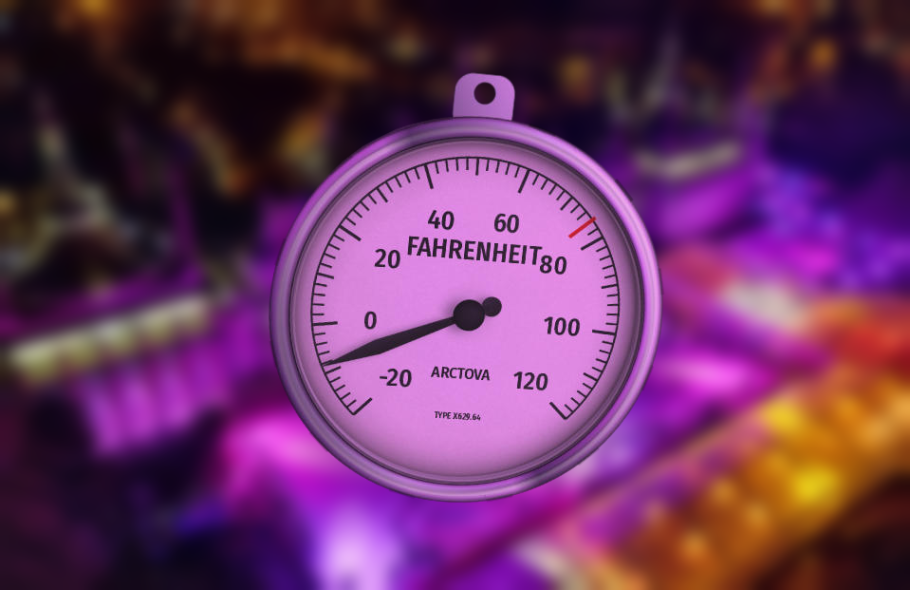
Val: -8 °F
